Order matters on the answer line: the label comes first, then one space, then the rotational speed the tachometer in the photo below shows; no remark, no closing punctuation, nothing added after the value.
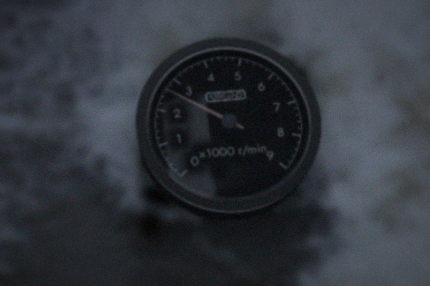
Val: 2600 rpm
